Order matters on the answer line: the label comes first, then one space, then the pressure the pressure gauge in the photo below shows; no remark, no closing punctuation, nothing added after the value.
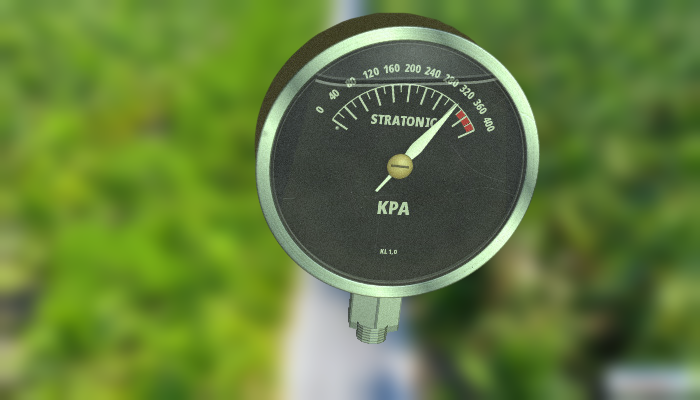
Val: 320 kPa
